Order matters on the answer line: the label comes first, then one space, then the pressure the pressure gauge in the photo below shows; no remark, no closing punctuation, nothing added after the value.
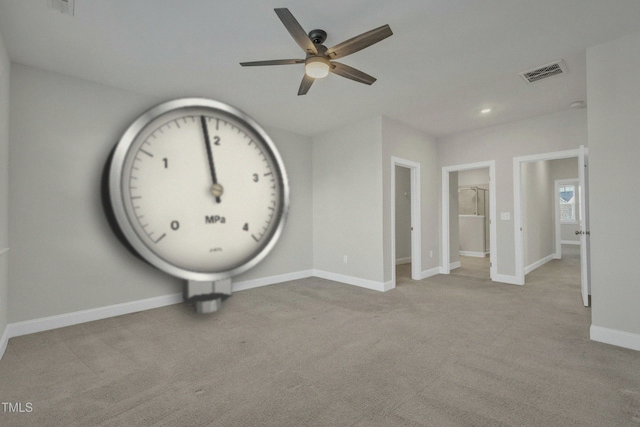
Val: 1.8 MPa
